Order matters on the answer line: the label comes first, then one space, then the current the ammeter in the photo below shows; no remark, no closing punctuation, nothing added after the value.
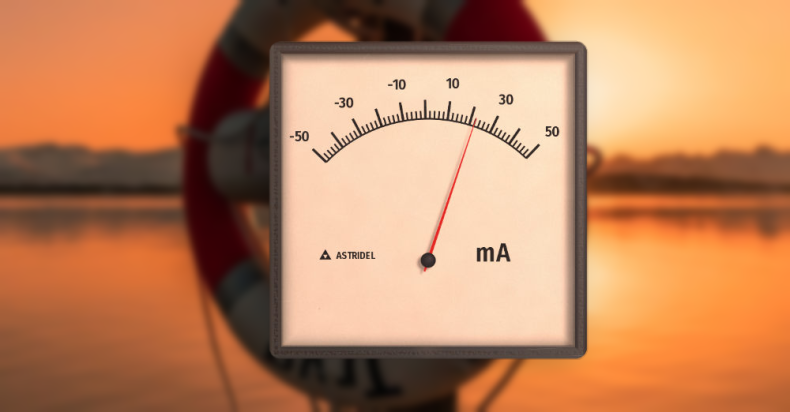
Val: 22 mA
